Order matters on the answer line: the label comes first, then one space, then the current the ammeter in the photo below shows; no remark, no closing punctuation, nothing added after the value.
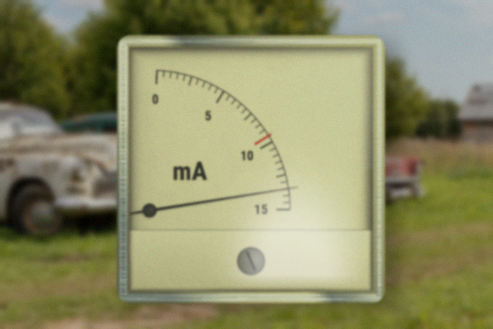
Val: 13.5 mA
